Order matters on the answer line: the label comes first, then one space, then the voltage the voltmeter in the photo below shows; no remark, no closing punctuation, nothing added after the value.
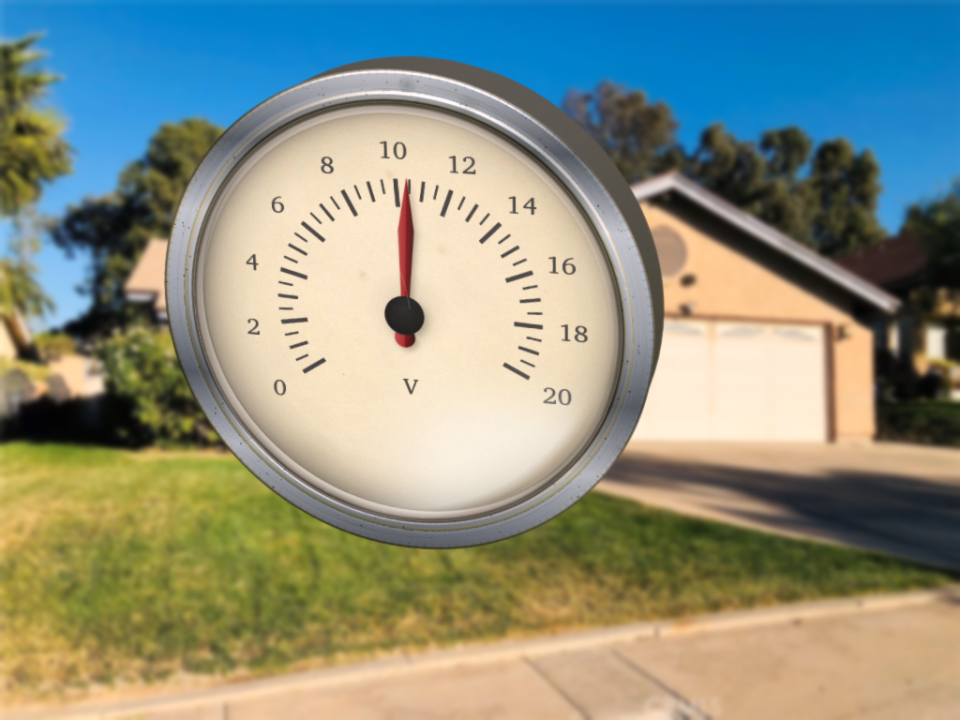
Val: 10.5 V
